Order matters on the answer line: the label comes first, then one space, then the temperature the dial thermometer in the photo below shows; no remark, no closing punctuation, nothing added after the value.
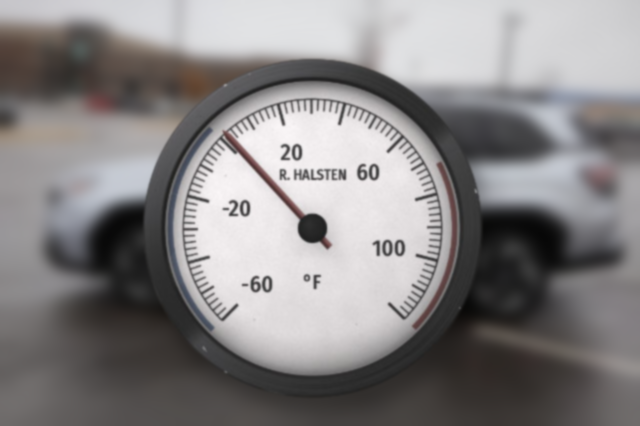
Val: 2 °F
